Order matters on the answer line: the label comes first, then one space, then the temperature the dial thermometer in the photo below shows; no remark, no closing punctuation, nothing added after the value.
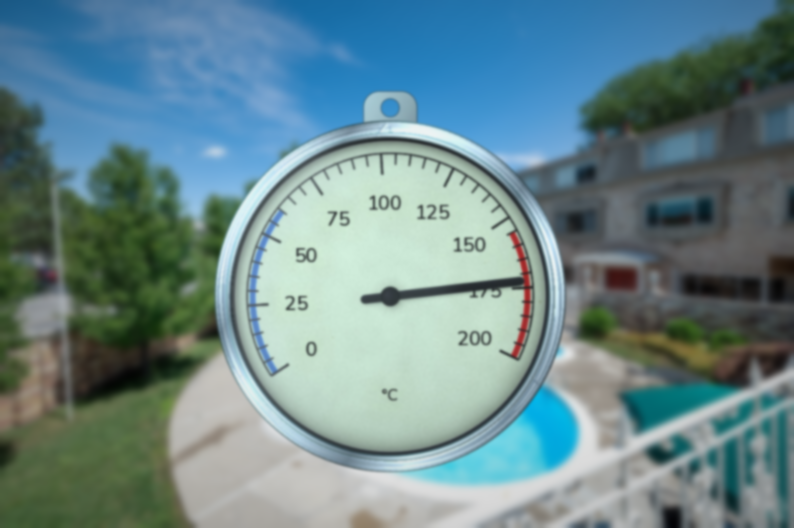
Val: 172.5 °C
